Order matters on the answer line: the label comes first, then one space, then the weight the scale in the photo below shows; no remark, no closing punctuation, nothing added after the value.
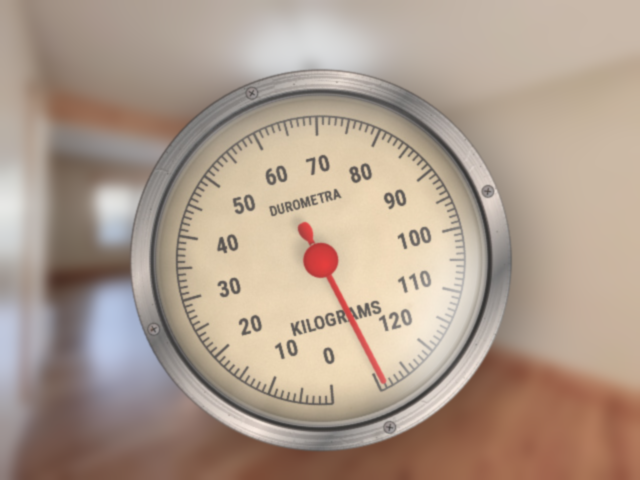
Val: 129 kg
